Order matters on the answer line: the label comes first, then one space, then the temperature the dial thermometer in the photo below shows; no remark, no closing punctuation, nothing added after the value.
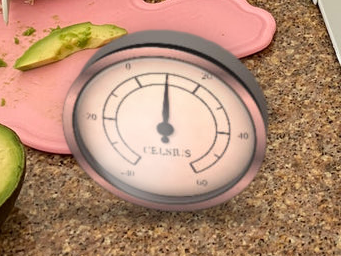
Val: 10 °C
